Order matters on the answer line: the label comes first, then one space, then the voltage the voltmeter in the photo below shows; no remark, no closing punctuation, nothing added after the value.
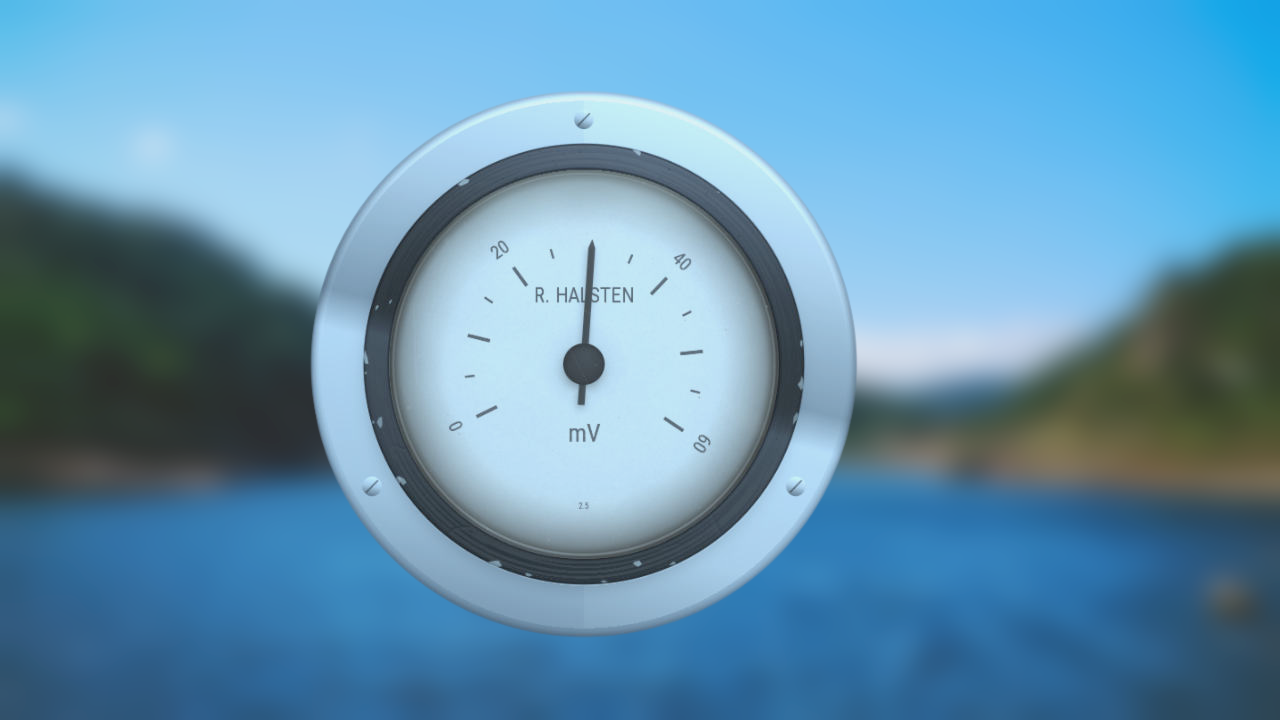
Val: 30 mV
